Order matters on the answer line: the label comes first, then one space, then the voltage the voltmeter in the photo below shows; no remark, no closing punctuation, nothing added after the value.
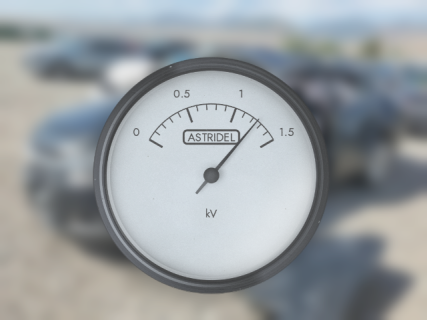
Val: 1.25 kV
